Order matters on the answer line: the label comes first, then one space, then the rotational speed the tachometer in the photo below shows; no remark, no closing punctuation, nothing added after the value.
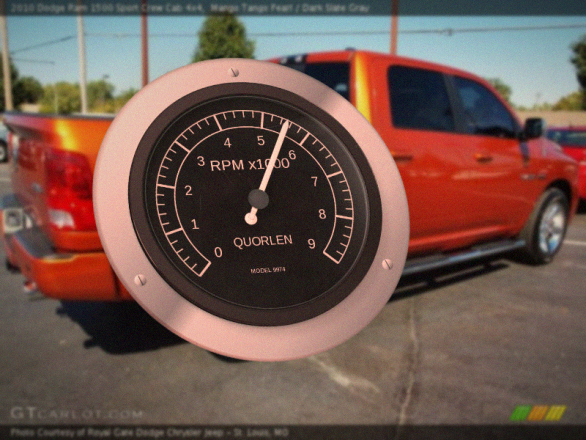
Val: 5500 rpm
